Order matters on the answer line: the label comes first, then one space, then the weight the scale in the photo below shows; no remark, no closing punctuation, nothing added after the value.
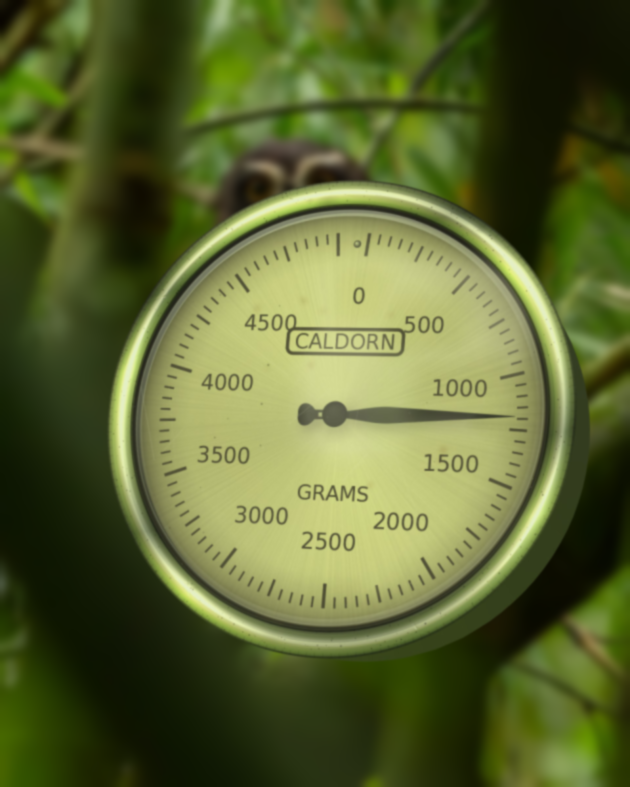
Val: 1200 g
